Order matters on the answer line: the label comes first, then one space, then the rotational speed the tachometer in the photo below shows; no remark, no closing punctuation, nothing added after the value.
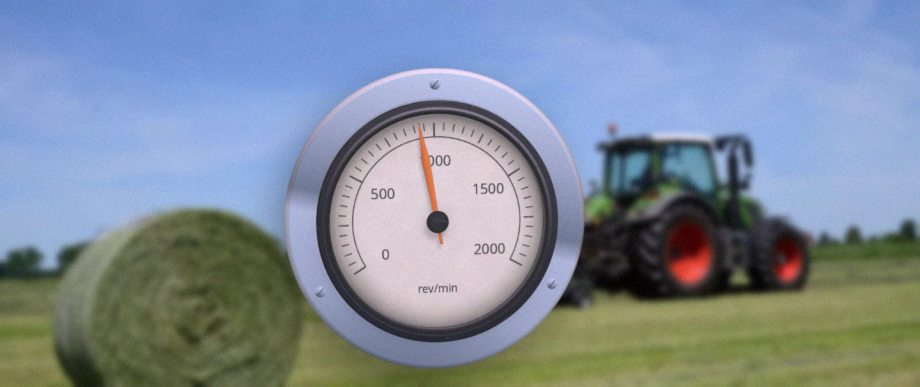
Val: 925 rpm
